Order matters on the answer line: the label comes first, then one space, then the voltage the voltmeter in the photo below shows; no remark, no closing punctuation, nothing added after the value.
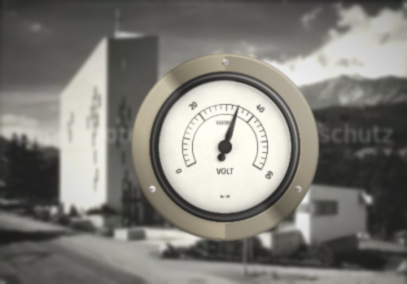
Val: 34 V
